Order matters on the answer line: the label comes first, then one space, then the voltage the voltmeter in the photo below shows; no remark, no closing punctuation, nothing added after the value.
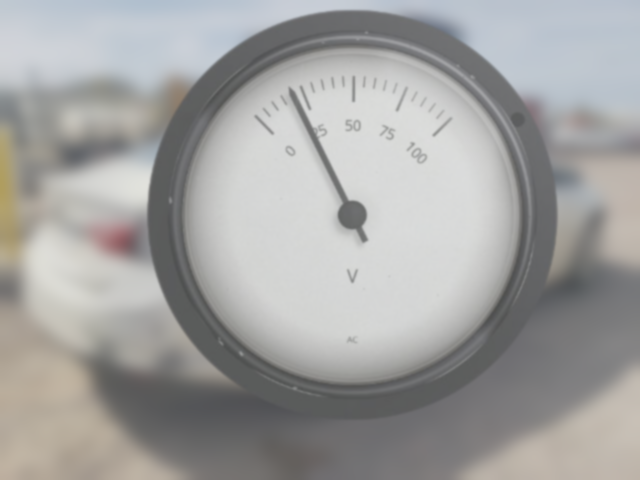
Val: 20 V
